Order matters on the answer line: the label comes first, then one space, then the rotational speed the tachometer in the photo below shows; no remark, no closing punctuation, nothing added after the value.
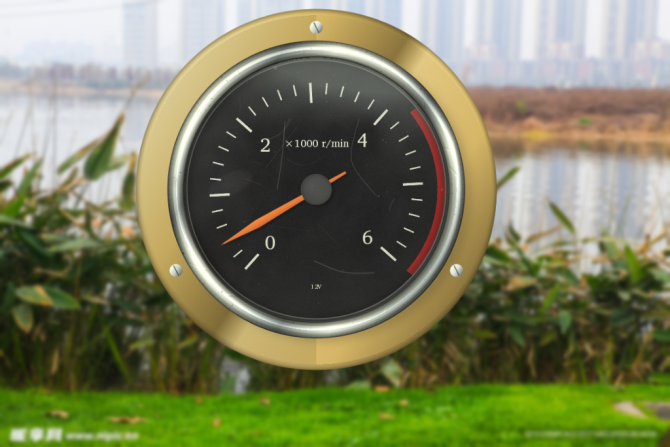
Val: 400 rpm
